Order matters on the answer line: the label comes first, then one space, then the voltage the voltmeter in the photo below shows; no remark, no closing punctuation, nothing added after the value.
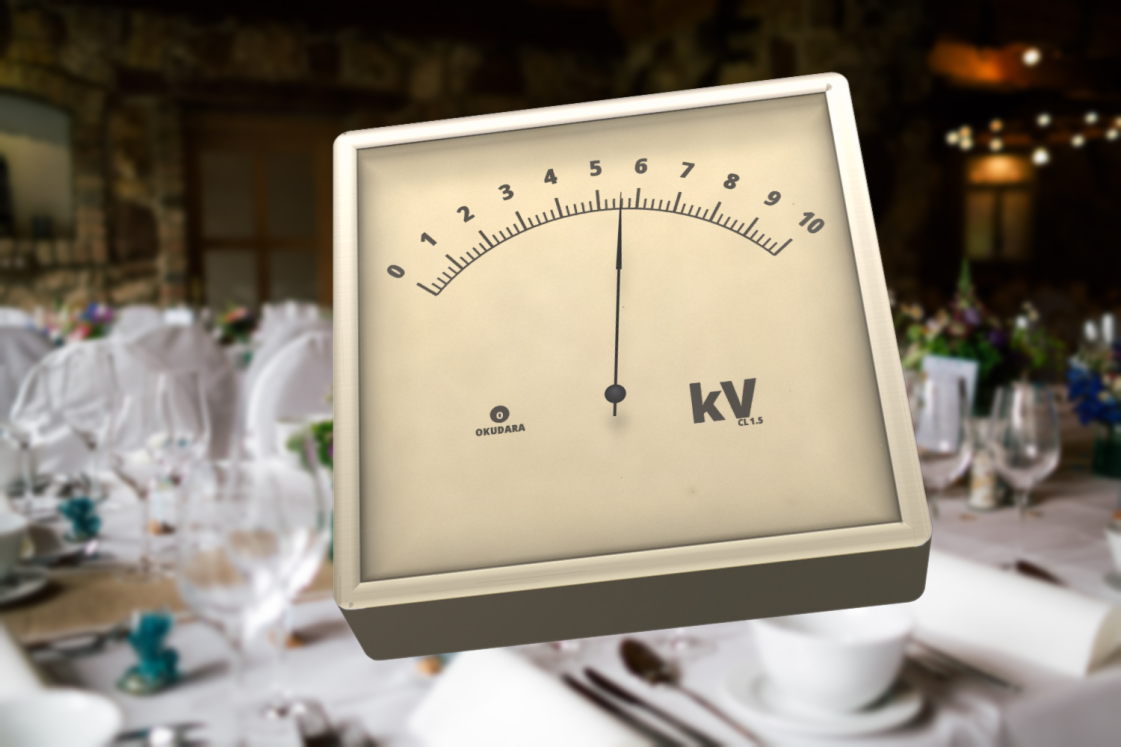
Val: 5.6 kV
